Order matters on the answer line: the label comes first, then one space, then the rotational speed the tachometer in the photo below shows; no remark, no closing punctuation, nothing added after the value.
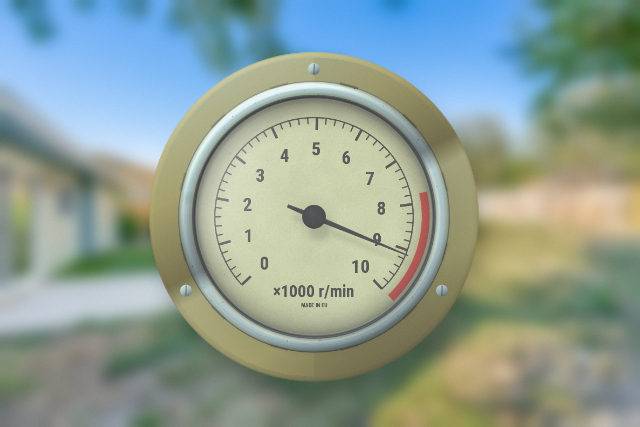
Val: 9100 rpm
